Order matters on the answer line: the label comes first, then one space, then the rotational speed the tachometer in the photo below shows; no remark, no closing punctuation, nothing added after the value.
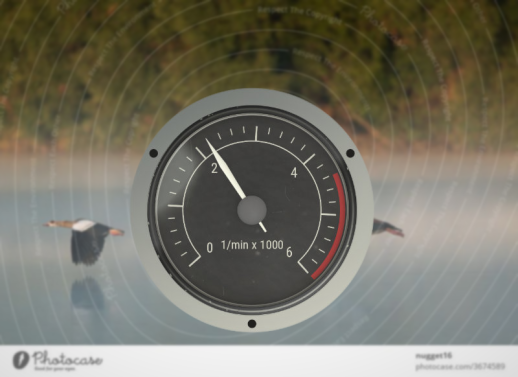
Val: 2200 rpm
